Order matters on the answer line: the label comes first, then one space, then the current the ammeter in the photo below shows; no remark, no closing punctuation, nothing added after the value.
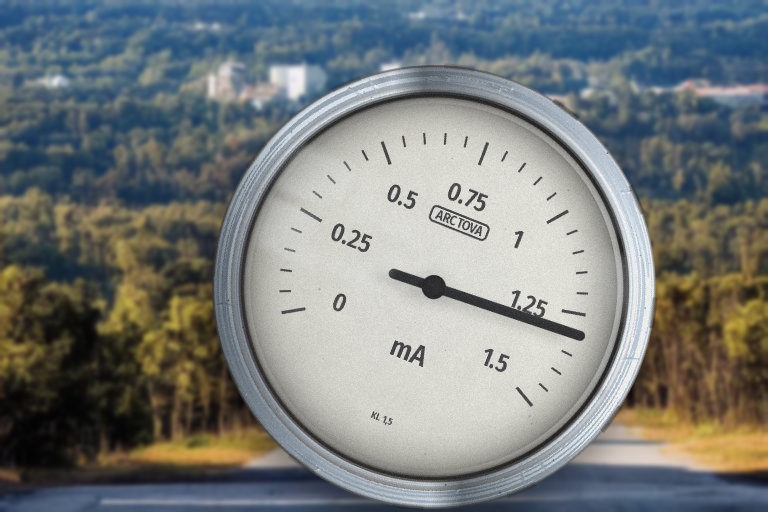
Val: 1.3 mA
